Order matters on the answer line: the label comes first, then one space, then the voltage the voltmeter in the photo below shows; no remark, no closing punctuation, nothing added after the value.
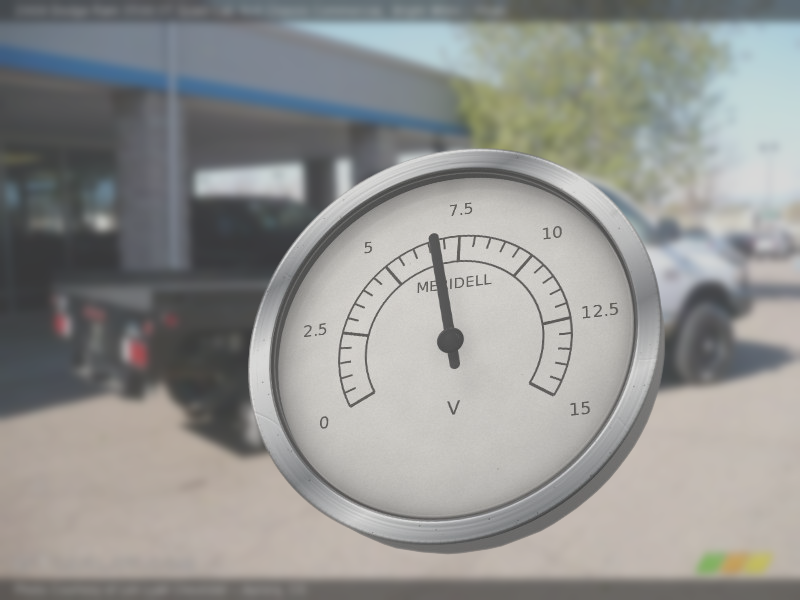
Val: 6.75 V
